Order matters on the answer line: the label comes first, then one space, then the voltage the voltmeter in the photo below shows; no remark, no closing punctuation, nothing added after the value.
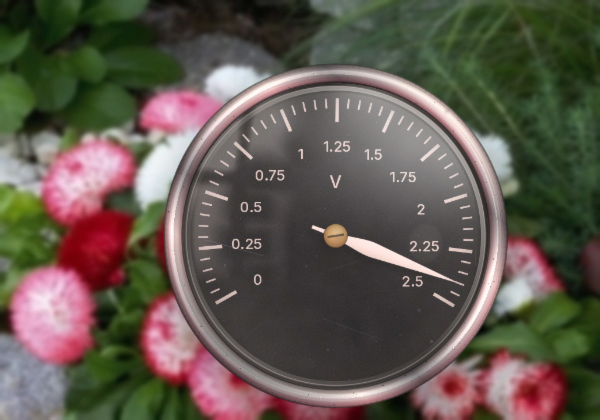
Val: 2.4 V
